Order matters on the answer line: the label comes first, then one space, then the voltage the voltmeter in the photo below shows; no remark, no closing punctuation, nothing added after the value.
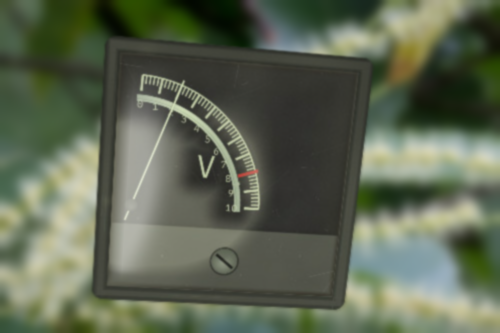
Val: 2 V
